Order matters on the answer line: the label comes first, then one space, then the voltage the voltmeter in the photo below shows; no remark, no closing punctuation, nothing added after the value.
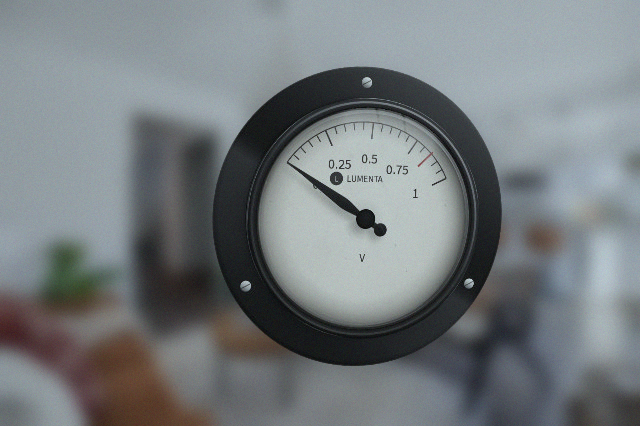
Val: 0 V
